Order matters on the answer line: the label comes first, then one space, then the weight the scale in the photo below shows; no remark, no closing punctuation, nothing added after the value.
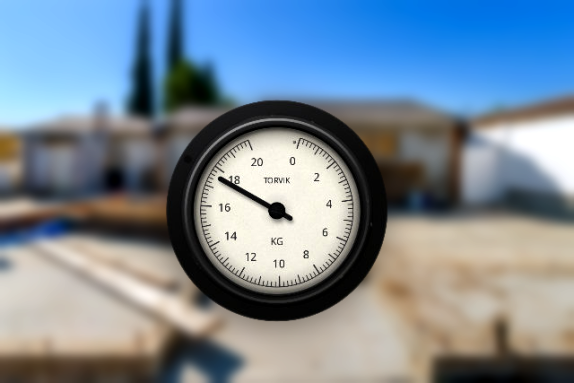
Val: 17.6 kg
